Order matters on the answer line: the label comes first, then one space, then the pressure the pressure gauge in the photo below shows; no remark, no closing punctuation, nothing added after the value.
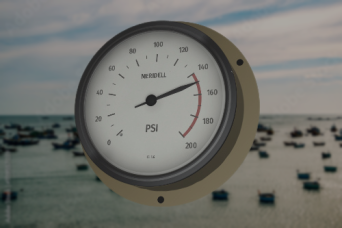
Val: 150 psi
